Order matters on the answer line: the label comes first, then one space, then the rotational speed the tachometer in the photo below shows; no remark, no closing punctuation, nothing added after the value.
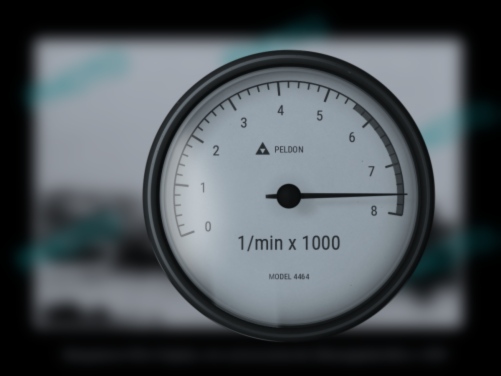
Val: 7600 rpm
